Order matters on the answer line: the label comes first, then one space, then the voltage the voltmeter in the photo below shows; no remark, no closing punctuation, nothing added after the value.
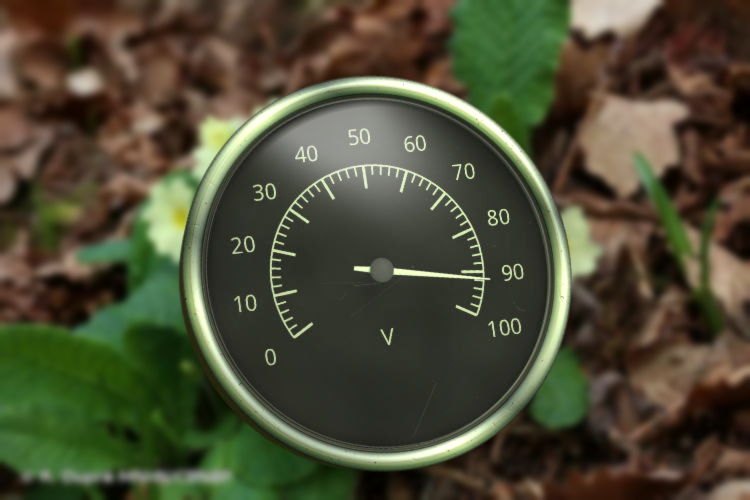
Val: 92 V
